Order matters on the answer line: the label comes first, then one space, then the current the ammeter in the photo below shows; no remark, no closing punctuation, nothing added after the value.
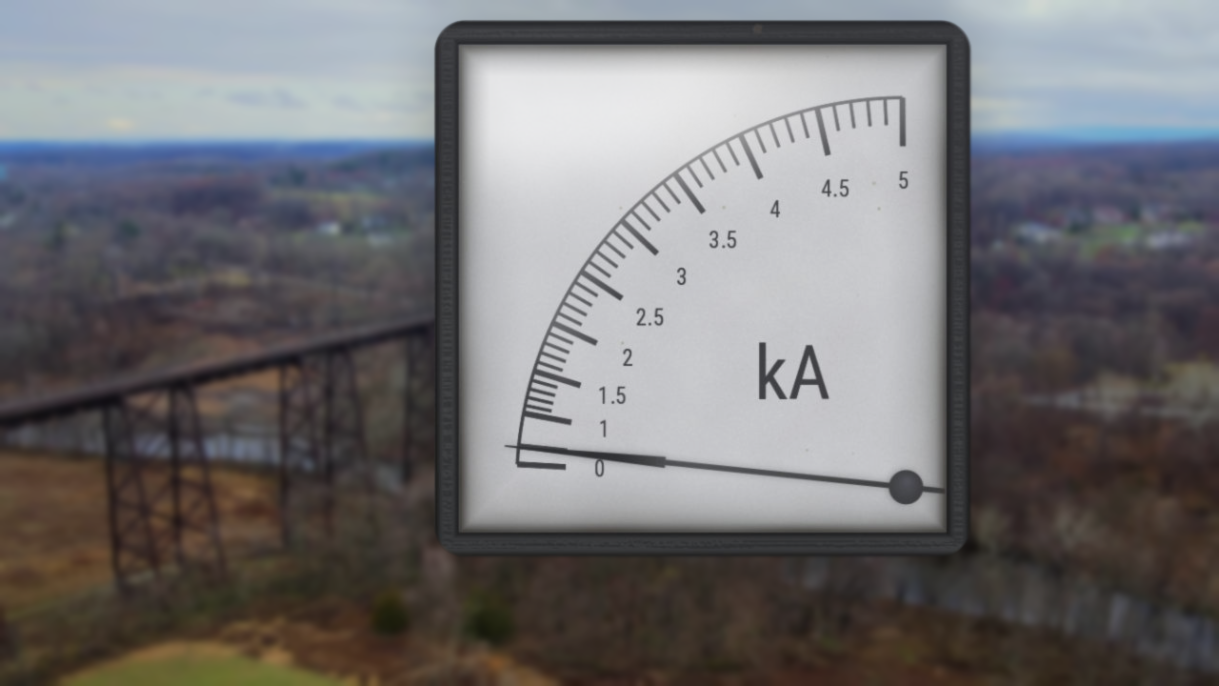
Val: 0.5 kA
